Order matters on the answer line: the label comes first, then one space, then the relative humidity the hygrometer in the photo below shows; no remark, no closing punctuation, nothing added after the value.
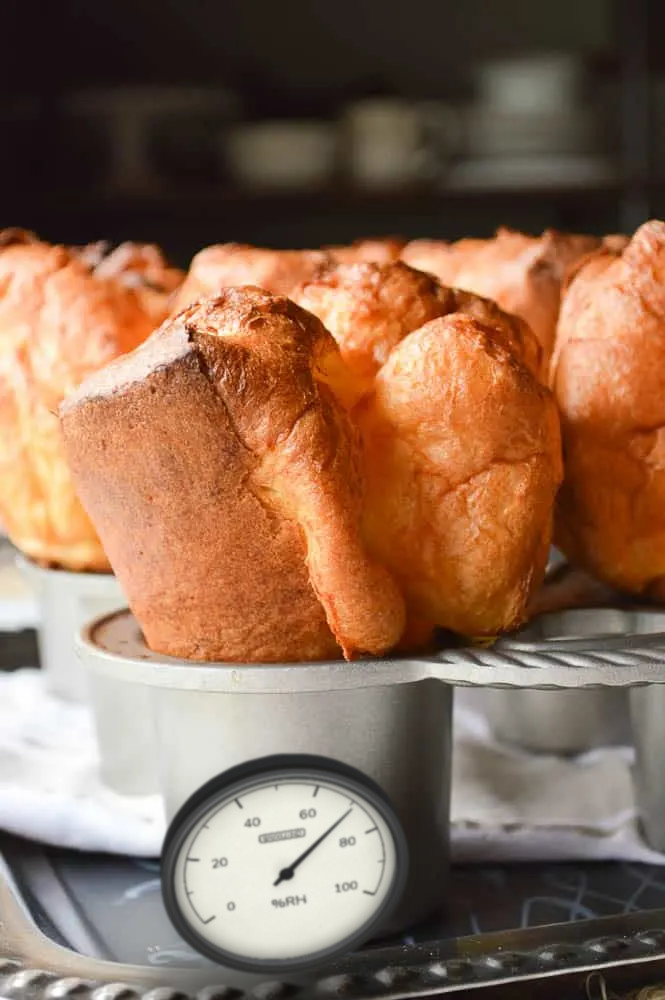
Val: 70 %
